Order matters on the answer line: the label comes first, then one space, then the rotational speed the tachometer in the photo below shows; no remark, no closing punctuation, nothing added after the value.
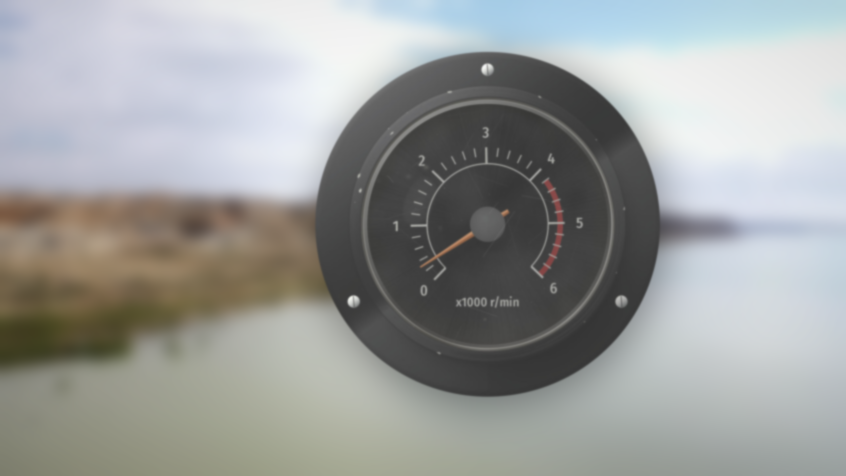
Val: 300 rpm
